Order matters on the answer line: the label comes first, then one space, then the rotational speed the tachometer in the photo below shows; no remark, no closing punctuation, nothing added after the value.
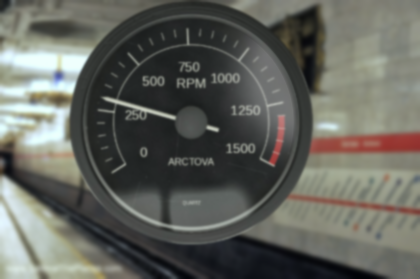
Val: 300 rpm
